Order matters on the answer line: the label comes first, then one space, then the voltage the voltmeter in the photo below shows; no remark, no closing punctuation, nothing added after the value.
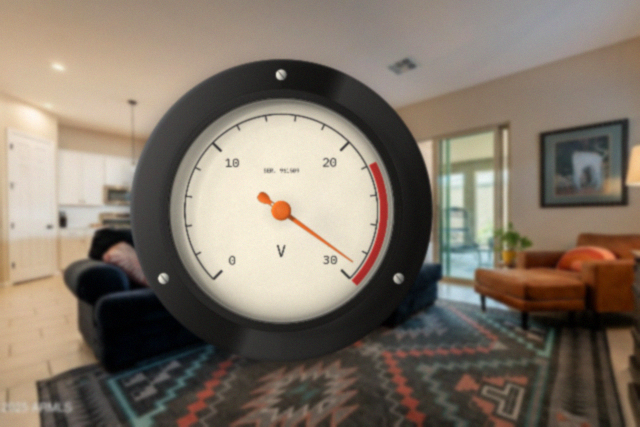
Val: 29 V
